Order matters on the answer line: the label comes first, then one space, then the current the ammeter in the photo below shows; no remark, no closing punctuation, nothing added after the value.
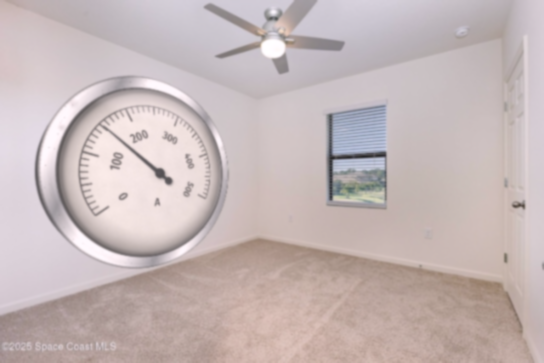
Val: 150 A
